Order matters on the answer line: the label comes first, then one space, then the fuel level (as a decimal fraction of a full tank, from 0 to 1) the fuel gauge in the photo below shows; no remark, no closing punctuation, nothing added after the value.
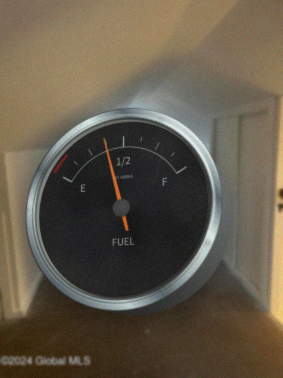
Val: 0.375
